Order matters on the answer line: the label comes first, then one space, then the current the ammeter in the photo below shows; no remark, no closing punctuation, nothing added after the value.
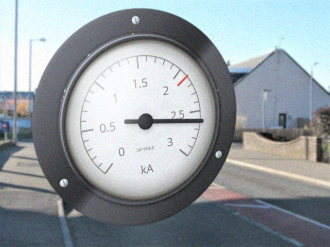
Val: 2.6 kA
